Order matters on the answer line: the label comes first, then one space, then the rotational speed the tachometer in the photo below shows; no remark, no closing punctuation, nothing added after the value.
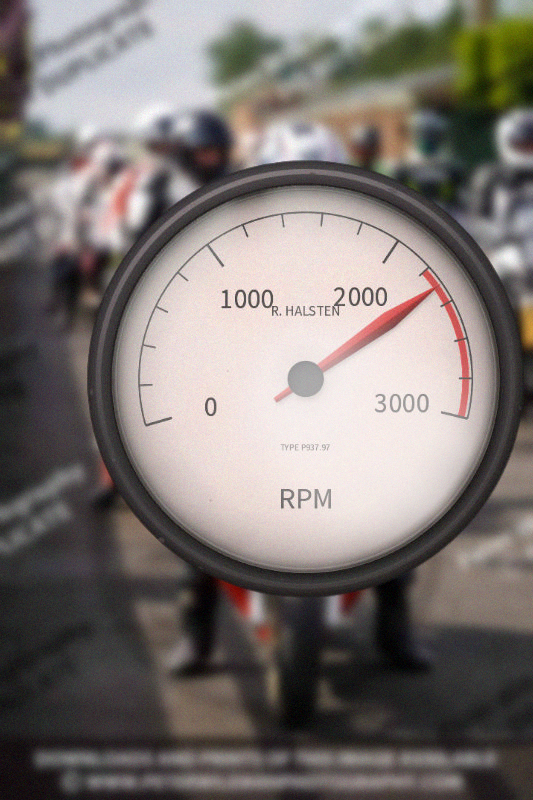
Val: 2300 rpm
